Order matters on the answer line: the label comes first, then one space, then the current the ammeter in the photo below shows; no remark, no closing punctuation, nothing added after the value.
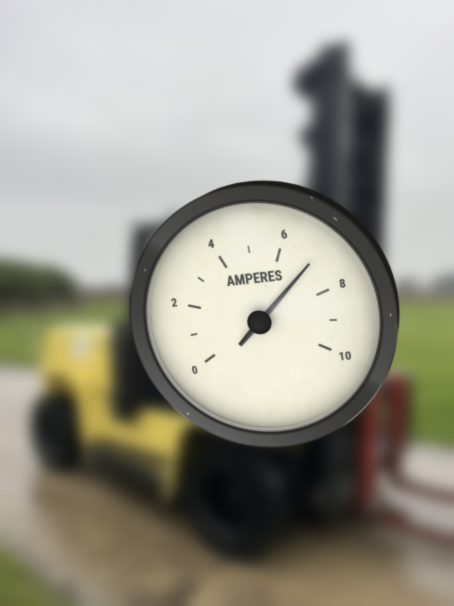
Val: 7 A
